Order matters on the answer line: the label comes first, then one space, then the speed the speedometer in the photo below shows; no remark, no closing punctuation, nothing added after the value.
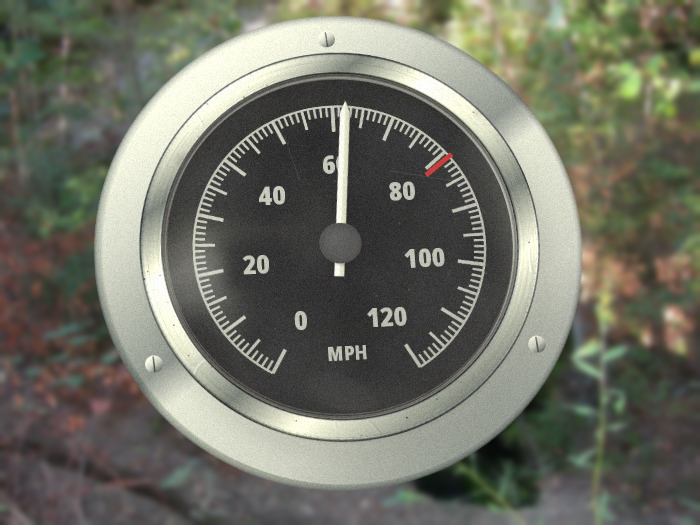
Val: 62 mph
